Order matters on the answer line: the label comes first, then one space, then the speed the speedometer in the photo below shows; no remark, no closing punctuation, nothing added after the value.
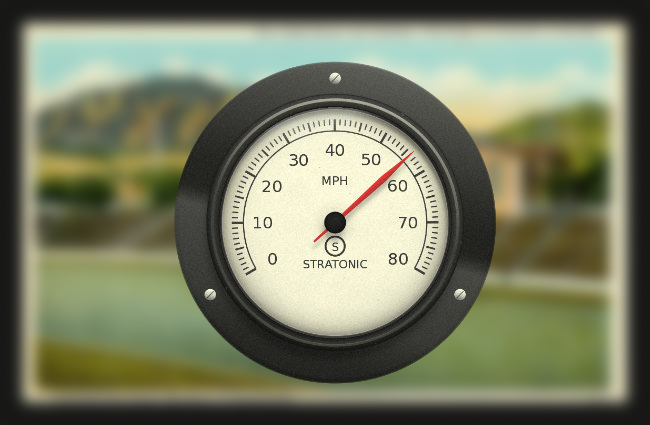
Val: 56 mph
